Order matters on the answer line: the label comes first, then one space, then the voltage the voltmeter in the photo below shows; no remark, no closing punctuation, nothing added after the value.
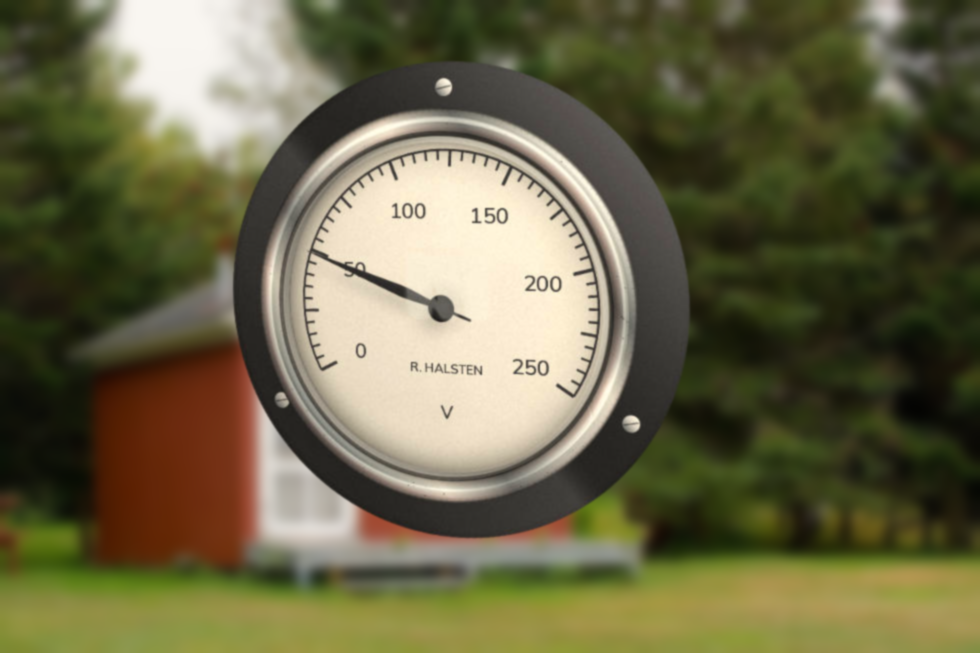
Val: 50 V
